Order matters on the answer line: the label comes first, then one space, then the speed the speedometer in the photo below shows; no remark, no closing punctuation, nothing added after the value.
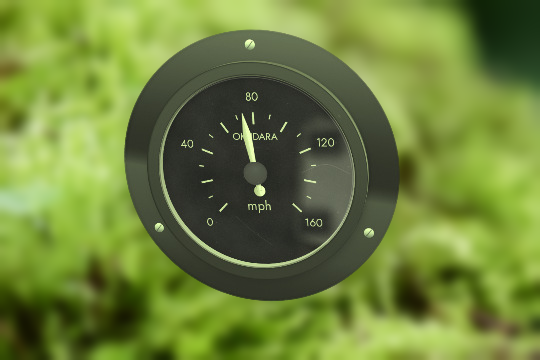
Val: 75 mph
